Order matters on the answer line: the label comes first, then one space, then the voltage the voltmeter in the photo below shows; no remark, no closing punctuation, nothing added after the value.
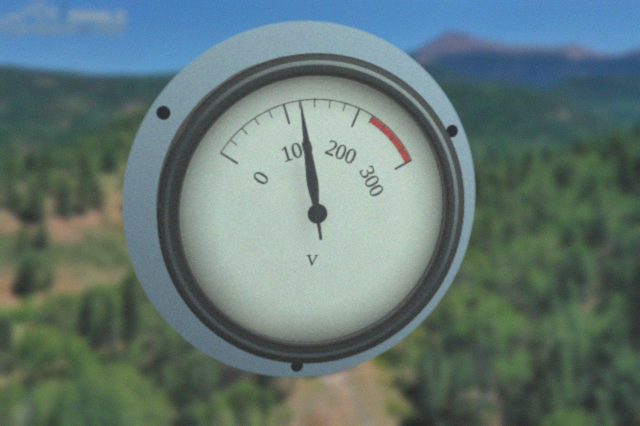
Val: 120 V
